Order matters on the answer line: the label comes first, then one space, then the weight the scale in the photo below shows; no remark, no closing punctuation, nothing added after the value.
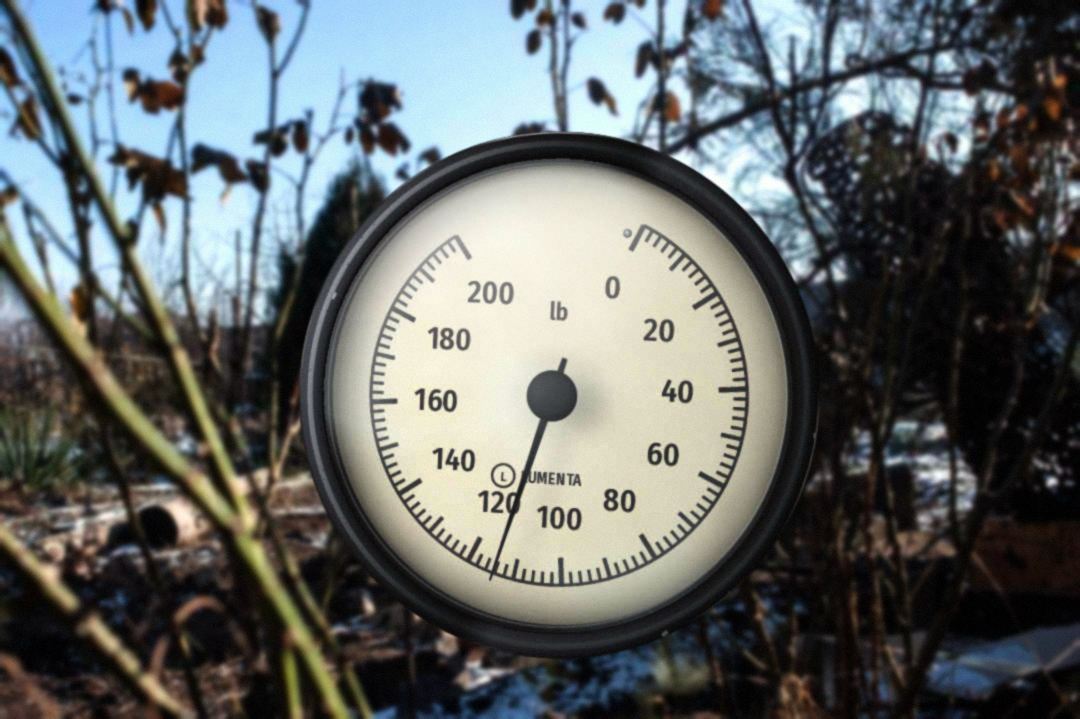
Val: 114 lb
